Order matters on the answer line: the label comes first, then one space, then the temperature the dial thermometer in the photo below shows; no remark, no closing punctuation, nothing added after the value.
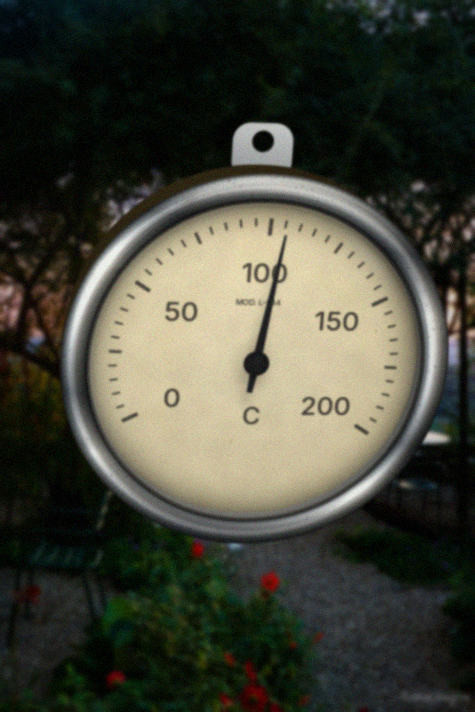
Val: 105 °C
